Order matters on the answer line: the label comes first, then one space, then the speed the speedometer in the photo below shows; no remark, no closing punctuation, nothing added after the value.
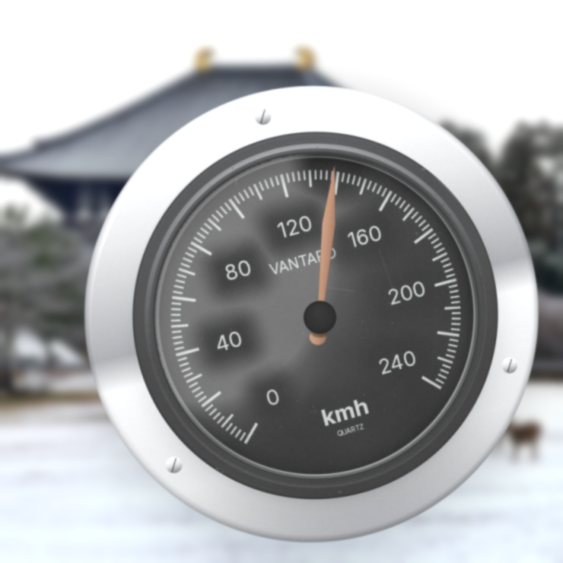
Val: 138 km/h
